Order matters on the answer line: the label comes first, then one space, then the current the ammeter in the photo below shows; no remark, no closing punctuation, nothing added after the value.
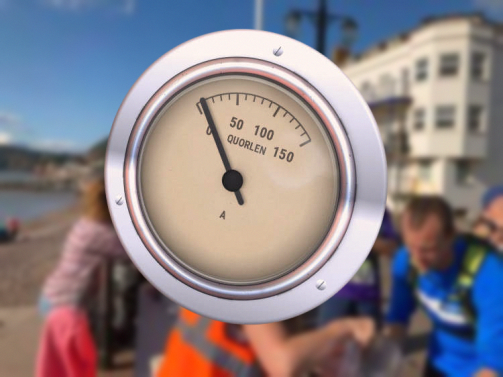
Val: 10 A
